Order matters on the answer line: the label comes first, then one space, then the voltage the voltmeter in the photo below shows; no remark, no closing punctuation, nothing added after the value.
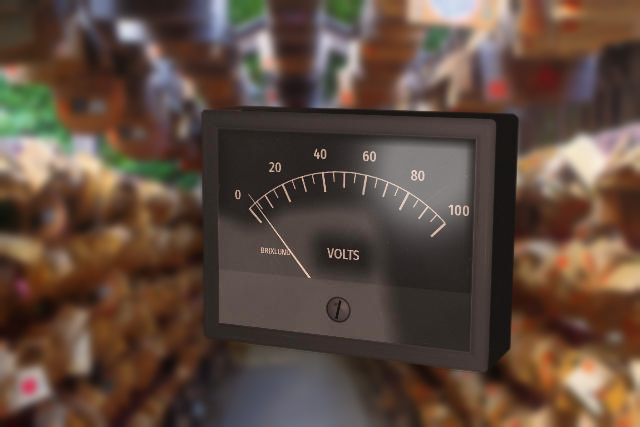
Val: 5 V
